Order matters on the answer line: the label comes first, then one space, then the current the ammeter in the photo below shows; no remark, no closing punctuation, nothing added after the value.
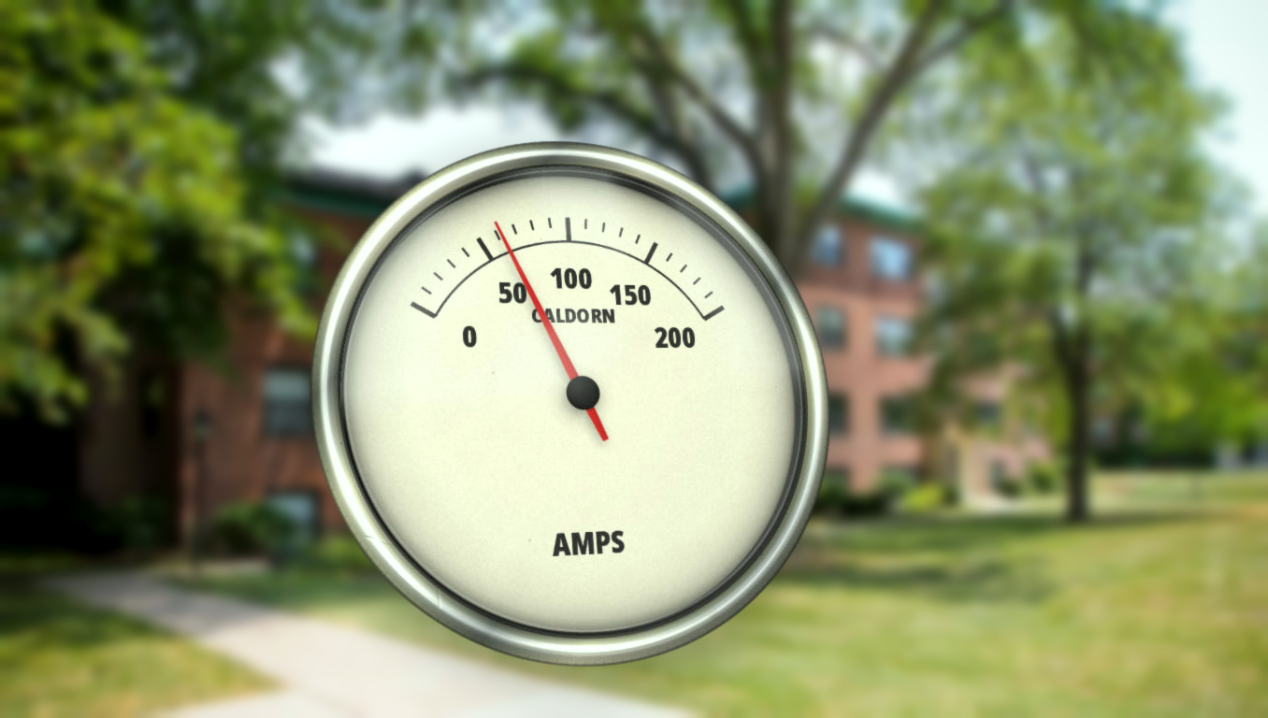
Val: 60 A
